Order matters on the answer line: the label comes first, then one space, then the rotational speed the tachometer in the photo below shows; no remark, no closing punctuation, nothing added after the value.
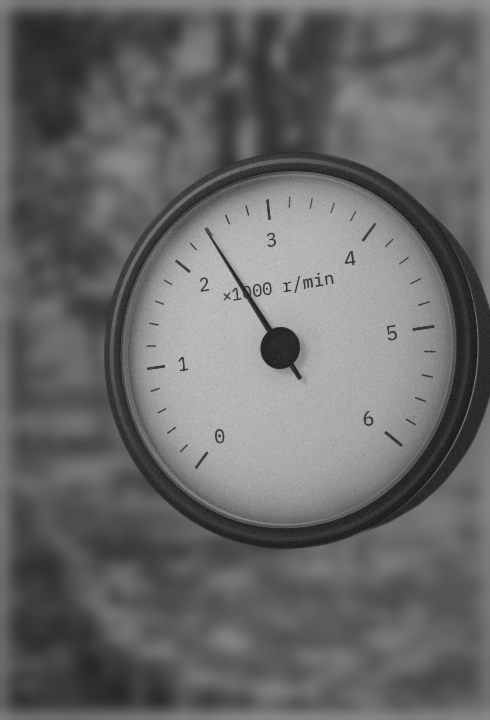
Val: 2400 rpm
